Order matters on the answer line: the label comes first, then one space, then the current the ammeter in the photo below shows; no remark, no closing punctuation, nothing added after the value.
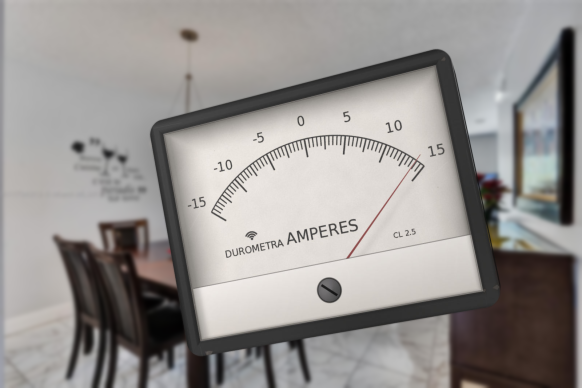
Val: 14 A
